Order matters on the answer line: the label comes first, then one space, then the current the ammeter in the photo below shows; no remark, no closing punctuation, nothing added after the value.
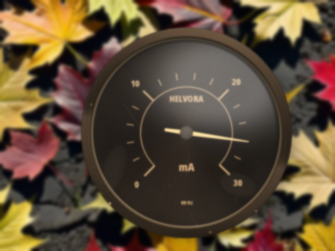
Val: 26 mA
